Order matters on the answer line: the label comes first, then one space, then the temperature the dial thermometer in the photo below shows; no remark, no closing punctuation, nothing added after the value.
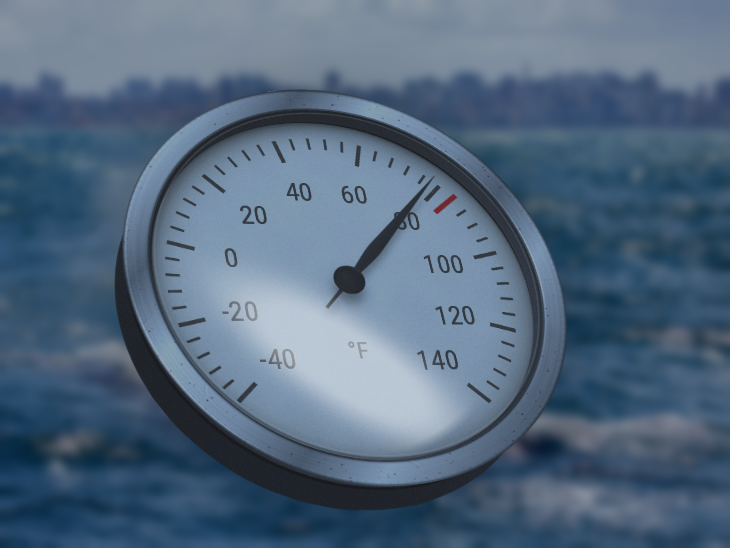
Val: 78 °F
